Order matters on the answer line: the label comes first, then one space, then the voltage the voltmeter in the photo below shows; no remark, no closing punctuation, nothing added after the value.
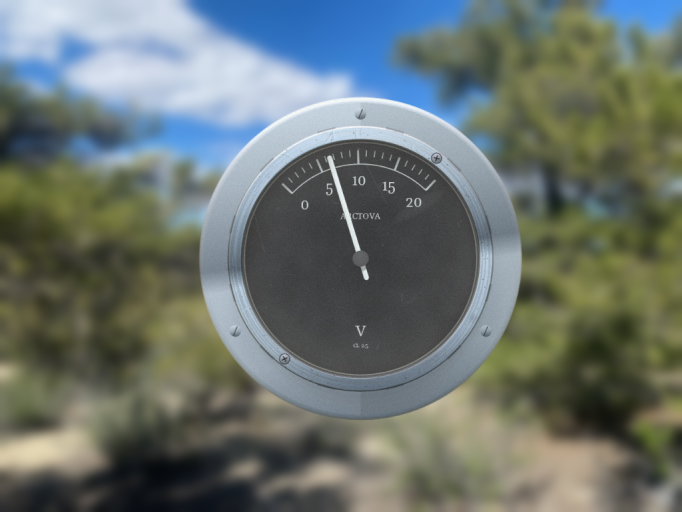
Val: 6.5 V
